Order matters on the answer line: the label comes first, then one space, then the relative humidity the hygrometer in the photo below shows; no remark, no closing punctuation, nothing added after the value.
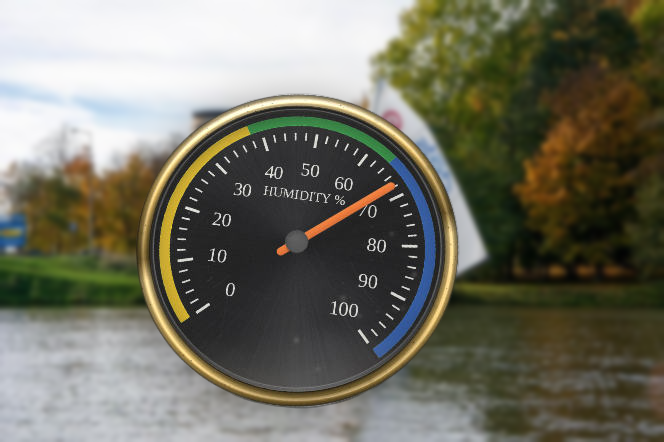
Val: 68 %
